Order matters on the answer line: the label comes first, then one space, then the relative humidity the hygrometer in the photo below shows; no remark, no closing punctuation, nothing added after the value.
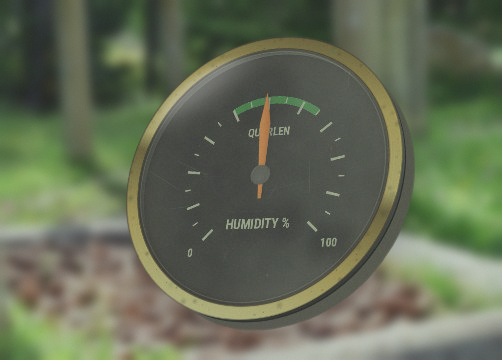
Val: 50 %
